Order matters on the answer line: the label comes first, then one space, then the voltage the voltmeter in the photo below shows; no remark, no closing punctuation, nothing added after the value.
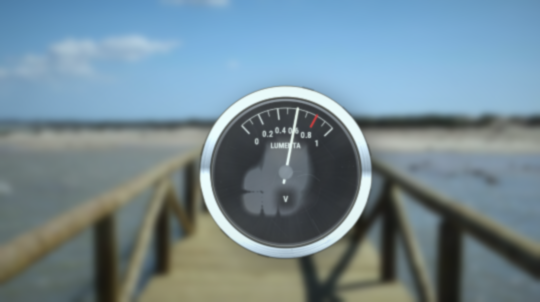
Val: 0.6 V
